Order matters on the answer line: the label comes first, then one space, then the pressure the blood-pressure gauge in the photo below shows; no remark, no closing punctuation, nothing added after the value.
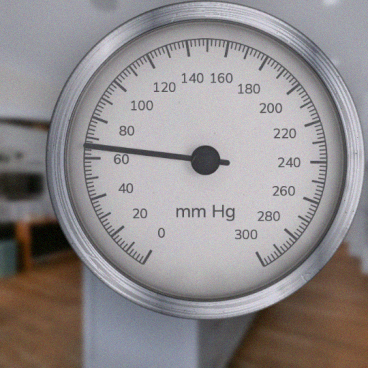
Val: 66 mmHg
